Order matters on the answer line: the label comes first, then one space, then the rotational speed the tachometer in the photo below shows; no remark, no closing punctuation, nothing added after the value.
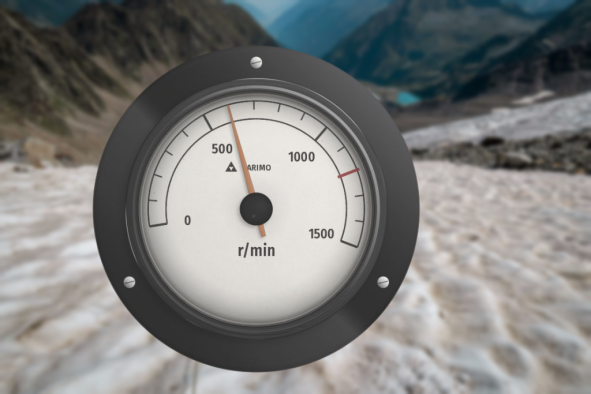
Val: 600 rpm
